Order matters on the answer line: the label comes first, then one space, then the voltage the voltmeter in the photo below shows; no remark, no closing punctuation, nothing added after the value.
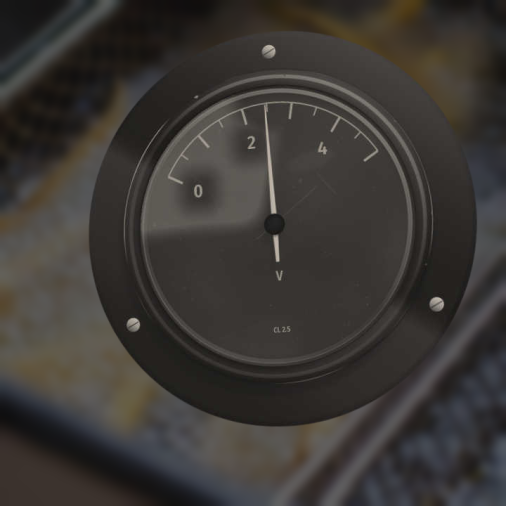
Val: 2.5 V
